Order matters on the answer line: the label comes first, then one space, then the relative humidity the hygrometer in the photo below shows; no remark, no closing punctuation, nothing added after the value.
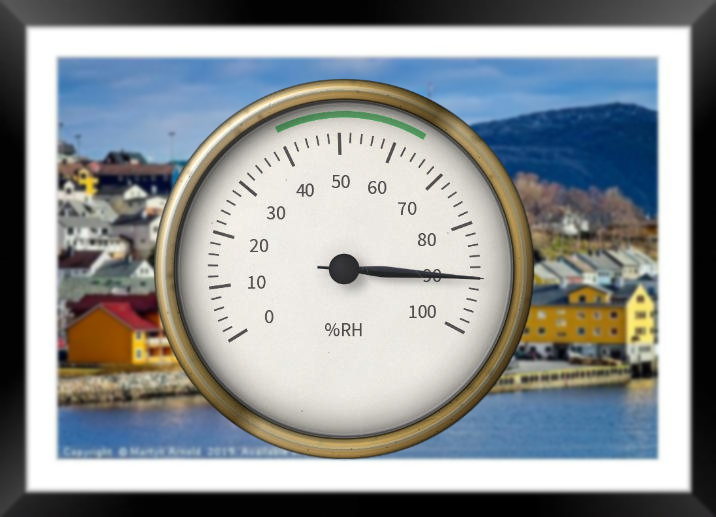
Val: 90 %
